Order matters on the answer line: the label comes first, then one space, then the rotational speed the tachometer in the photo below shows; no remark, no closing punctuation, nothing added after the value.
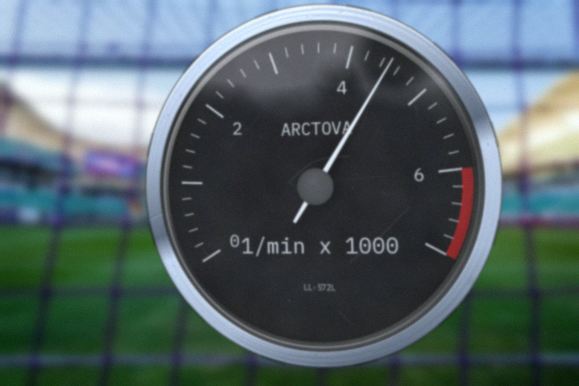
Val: 4500 rpm
